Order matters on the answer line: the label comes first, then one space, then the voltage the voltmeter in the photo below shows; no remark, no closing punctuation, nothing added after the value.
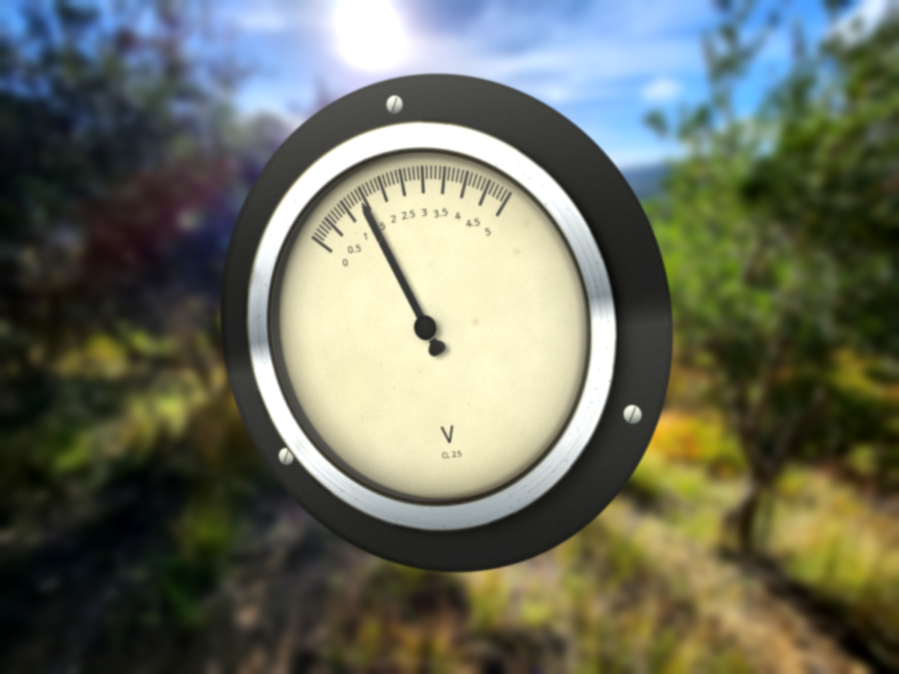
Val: 1.5 V
